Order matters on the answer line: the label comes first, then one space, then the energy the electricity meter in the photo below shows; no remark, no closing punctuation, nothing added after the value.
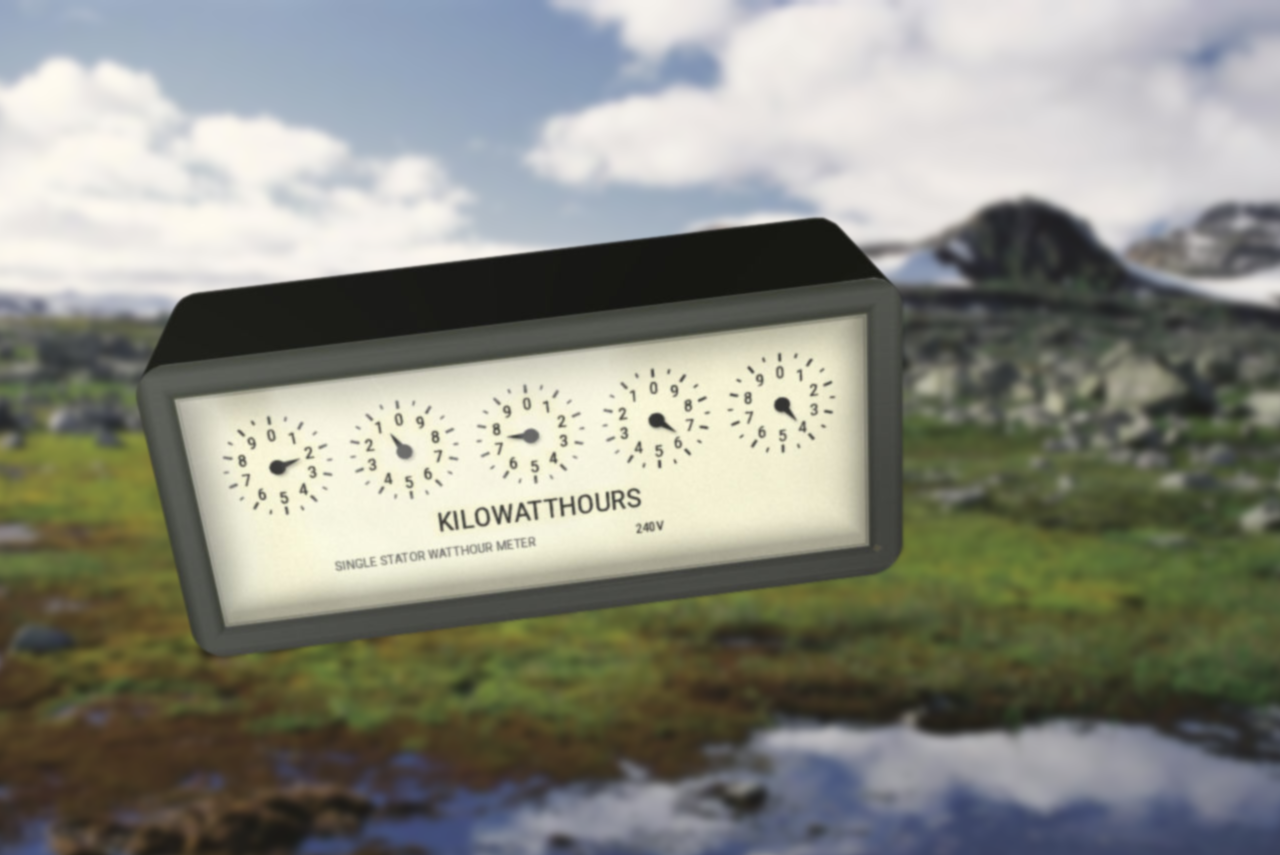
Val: 20764 kWh
